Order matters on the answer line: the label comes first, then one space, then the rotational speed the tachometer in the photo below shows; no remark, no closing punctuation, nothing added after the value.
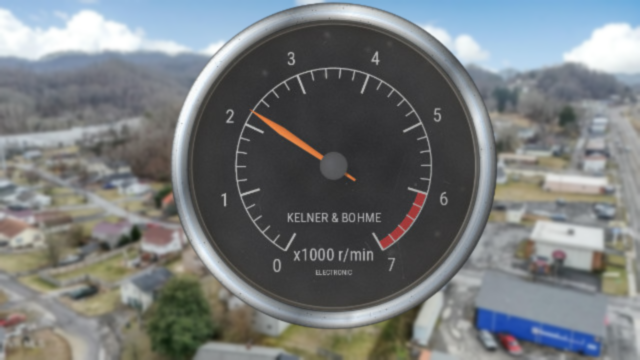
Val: 2200 rpm
